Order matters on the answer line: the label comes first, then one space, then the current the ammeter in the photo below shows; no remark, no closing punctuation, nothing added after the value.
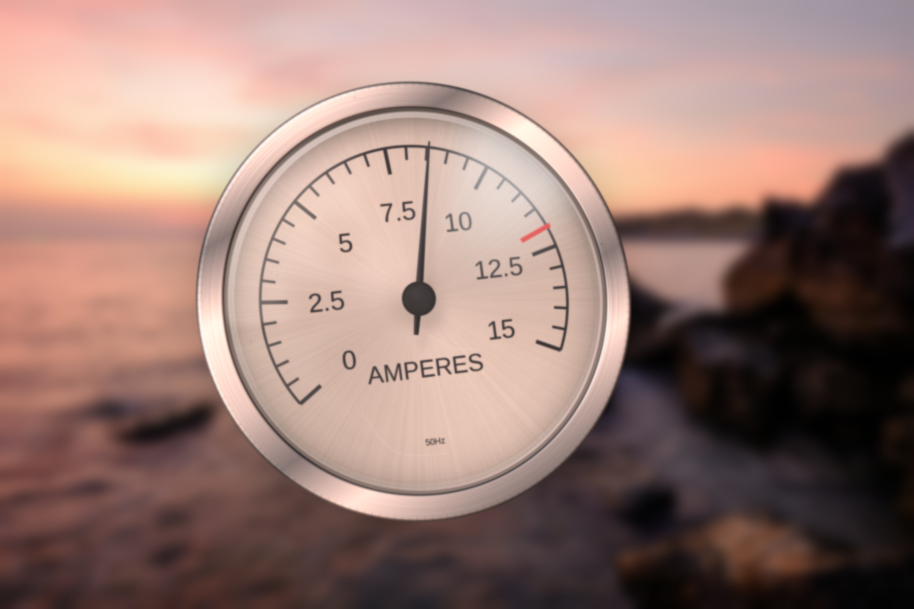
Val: 8.5 A
